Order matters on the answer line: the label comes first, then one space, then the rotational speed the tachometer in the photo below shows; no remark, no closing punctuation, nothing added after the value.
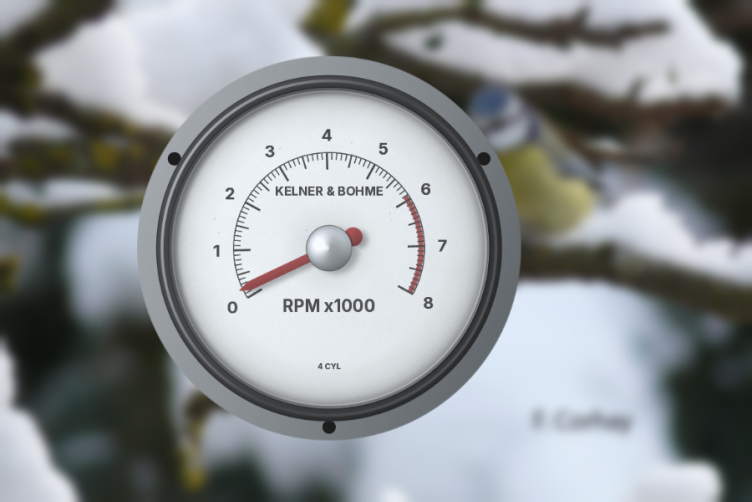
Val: 200 rpm
